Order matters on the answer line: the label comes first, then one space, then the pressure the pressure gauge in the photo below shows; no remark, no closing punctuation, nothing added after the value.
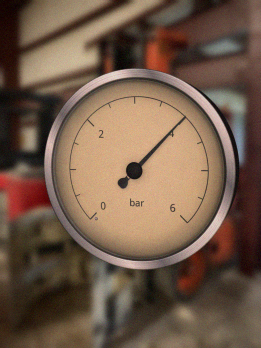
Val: 4 bar
